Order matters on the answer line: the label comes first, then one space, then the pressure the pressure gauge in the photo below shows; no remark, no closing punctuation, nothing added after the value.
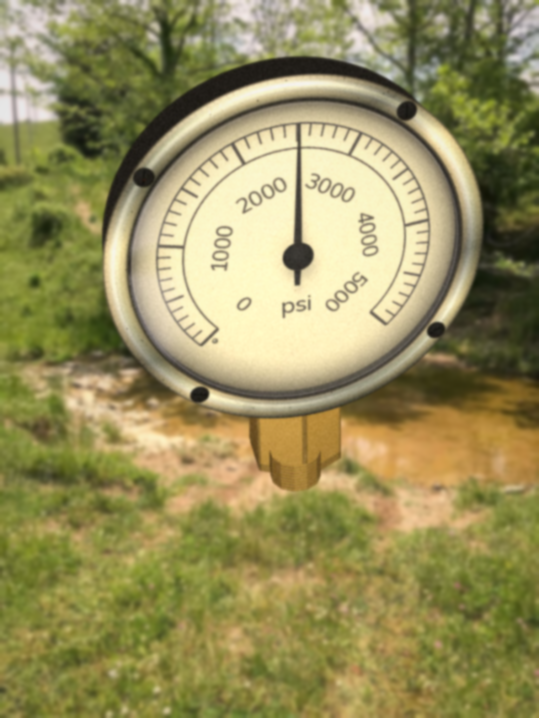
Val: 2500 psi
